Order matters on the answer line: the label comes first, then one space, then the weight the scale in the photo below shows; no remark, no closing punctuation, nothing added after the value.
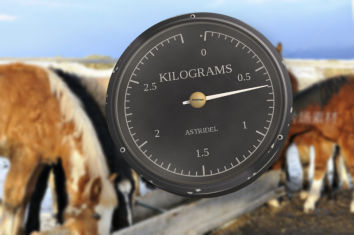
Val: 0.65 kg
